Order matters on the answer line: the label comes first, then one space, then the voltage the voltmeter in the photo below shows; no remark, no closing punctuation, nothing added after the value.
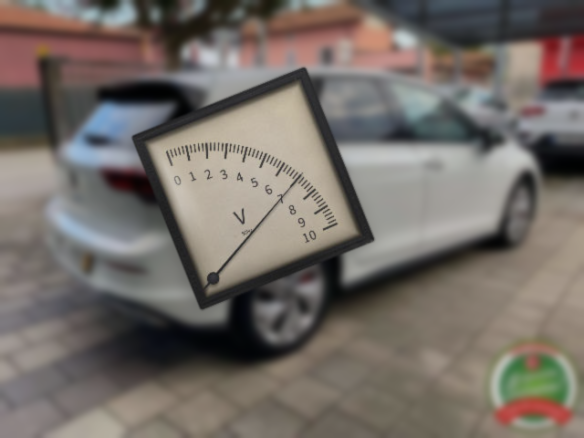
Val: 7 V
